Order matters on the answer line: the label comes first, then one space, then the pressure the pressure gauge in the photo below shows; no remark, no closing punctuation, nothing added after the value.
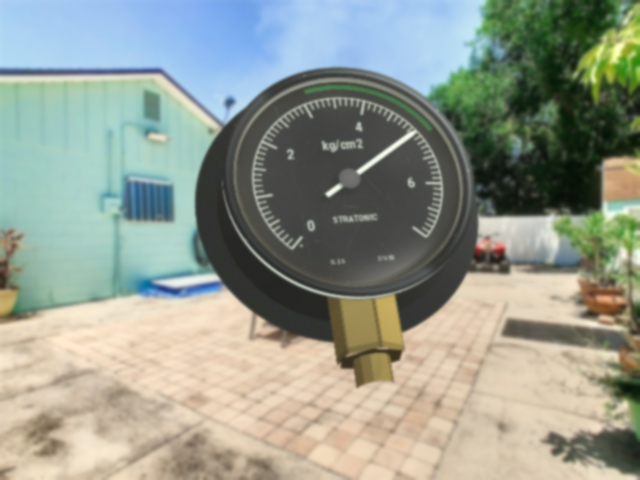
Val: 5 kg/cm²
